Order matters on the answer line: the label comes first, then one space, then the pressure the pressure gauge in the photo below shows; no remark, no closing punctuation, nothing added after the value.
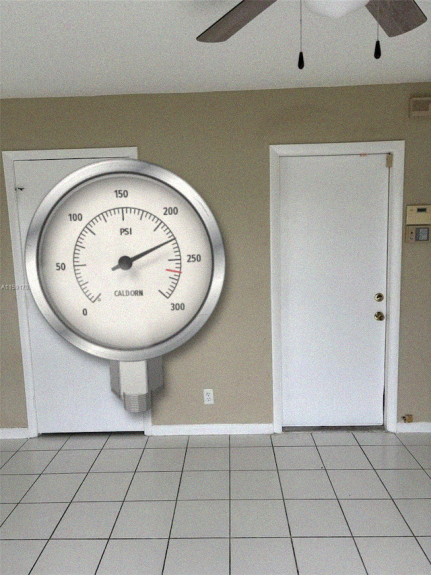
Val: 225 psi
